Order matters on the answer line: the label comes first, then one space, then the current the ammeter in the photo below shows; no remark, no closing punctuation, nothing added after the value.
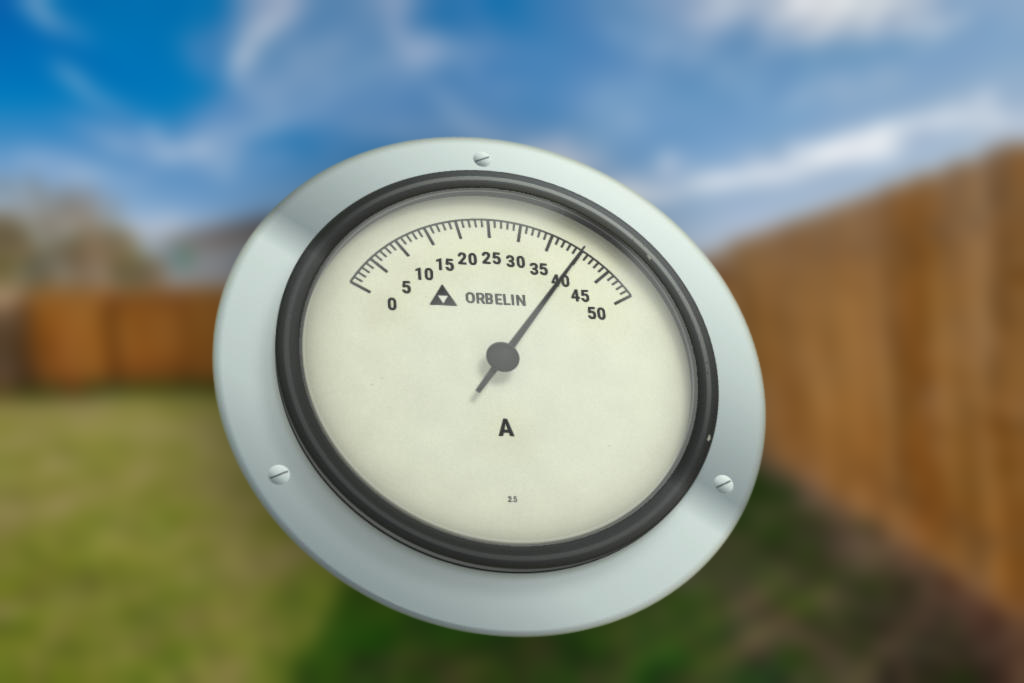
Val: 40 A
